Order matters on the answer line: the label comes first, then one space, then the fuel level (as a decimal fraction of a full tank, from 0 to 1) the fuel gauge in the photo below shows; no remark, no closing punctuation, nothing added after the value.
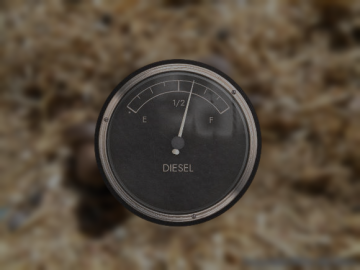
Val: 0.625
